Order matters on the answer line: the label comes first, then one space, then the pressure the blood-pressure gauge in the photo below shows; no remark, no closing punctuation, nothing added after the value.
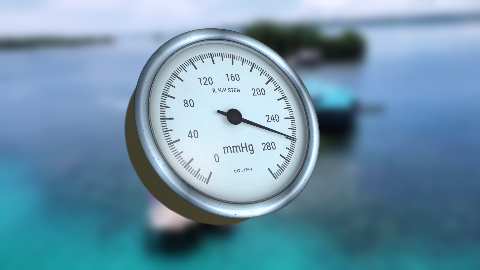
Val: 260 mmHg
